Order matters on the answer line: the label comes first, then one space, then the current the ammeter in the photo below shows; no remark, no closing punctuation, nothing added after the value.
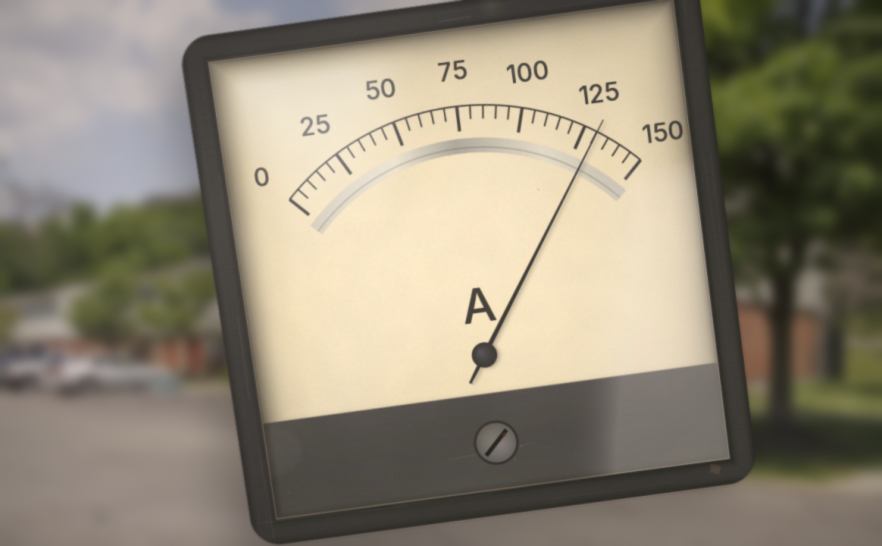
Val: 130 A
